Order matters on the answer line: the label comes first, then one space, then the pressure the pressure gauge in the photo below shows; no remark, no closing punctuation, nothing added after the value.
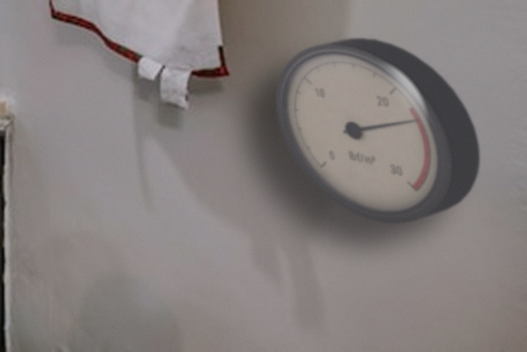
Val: 23 psi
